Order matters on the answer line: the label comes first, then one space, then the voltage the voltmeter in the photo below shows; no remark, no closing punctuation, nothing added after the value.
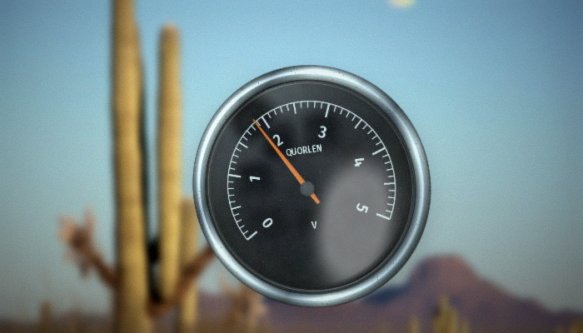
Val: 1.9 V
